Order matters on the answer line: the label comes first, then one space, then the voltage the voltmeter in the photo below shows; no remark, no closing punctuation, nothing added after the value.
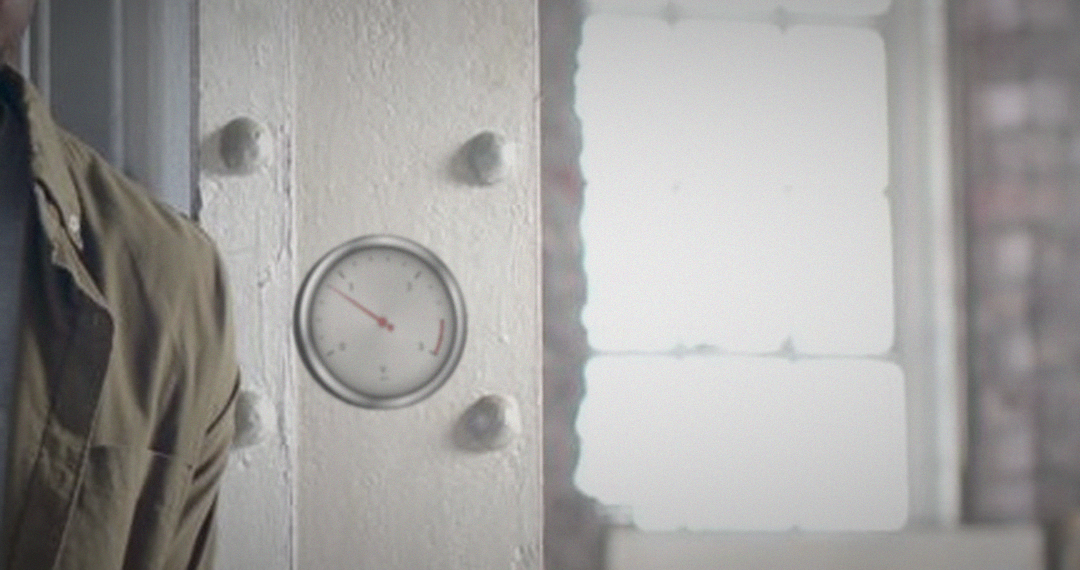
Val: 0.8 V
